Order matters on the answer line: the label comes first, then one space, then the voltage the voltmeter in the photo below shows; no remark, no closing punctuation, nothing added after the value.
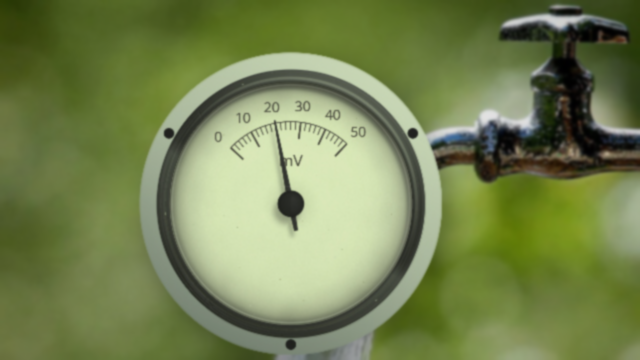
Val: 20 mV
